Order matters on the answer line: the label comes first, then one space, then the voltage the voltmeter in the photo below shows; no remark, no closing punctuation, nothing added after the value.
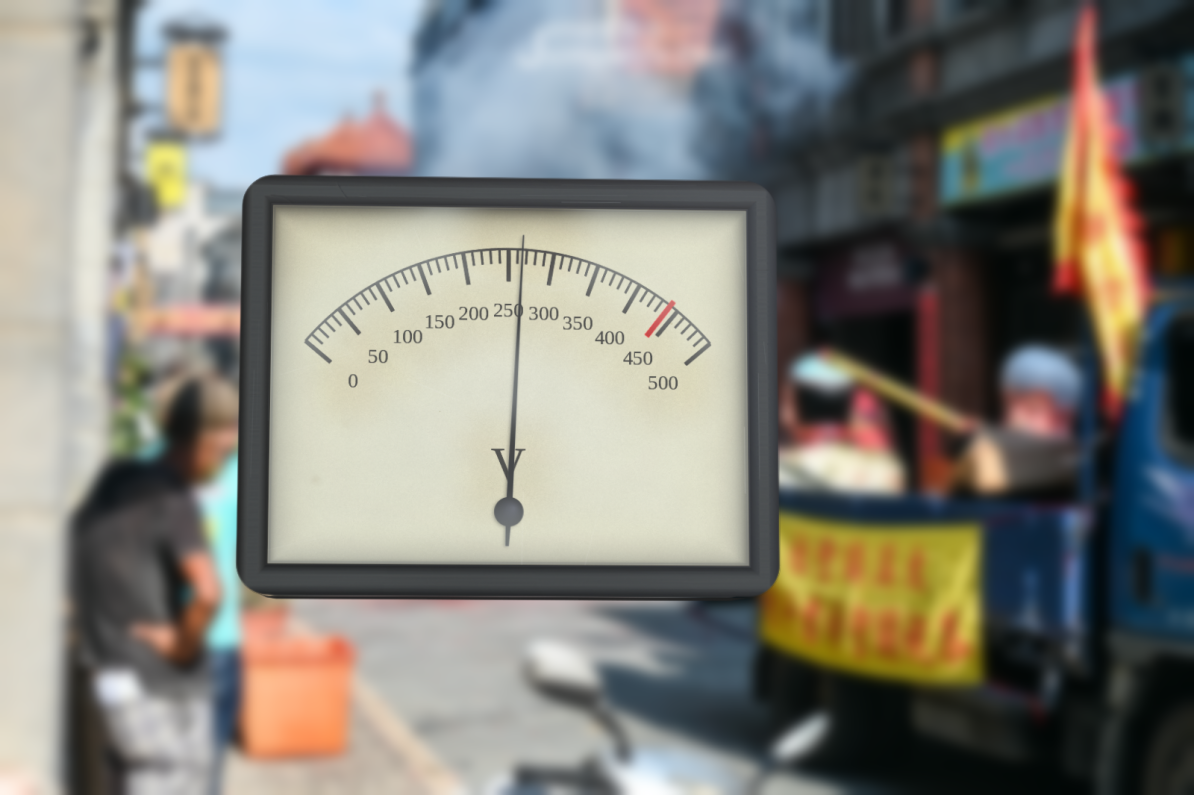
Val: 265 V
